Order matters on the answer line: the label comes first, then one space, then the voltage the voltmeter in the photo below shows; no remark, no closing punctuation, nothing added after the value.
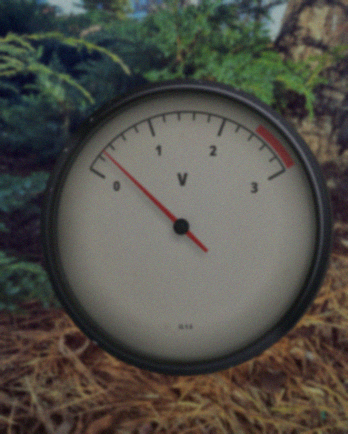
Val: 0.3 V
